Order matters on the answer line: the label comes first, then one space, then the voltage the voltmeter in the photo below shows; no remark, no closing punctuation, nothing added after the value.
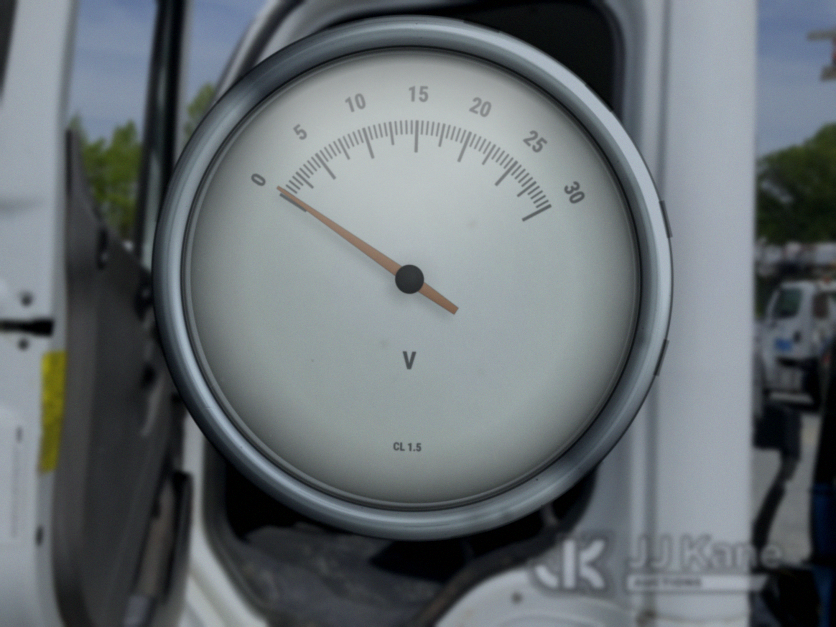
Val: 0.5 V
